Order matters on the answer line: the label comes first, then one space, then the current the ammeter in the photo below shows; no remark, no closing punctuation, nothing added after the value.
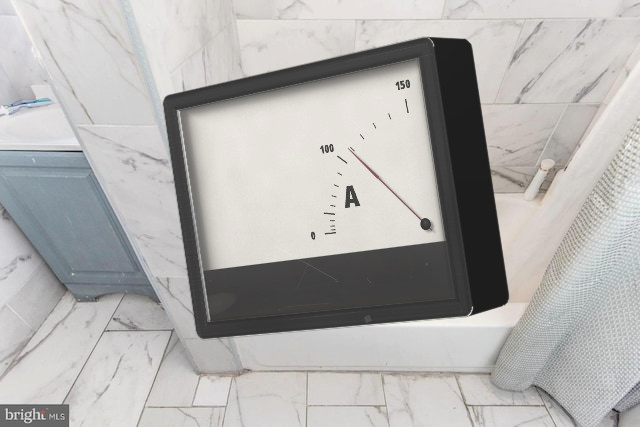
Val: 110 A
